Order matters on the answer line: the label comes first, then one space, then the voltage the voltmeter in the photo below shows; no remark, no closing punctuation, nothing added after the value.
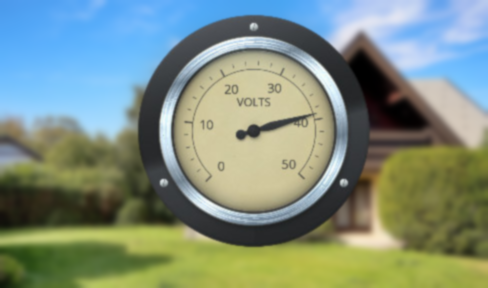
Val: 39 V
